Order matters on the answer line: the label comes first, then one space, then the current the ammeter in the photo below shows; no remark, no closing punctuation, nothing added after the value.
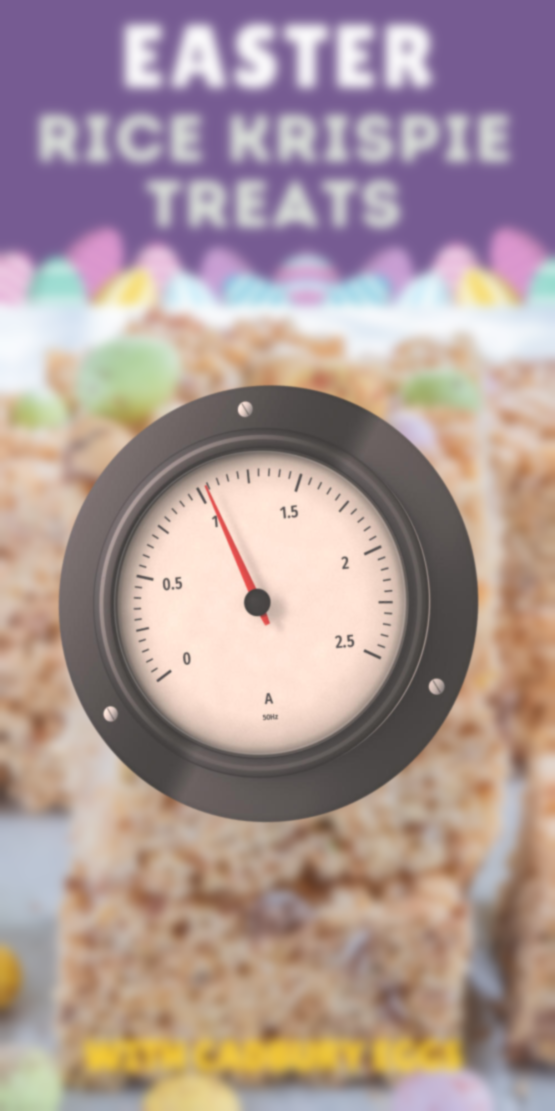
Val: 1.05 A
